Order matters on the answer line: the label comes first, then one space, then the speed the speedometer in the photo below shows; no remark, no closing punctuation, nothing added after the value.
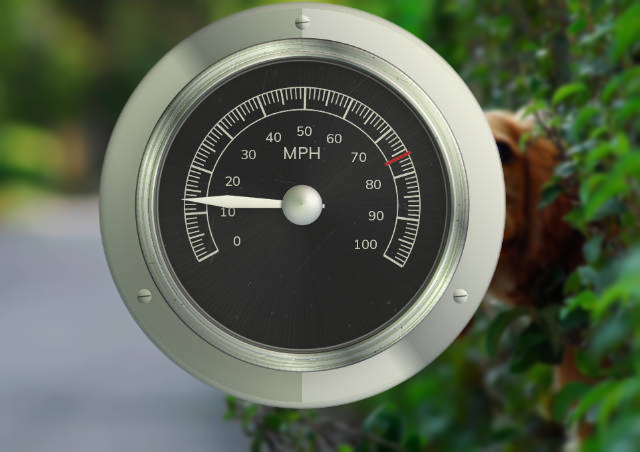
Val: 13 mph
